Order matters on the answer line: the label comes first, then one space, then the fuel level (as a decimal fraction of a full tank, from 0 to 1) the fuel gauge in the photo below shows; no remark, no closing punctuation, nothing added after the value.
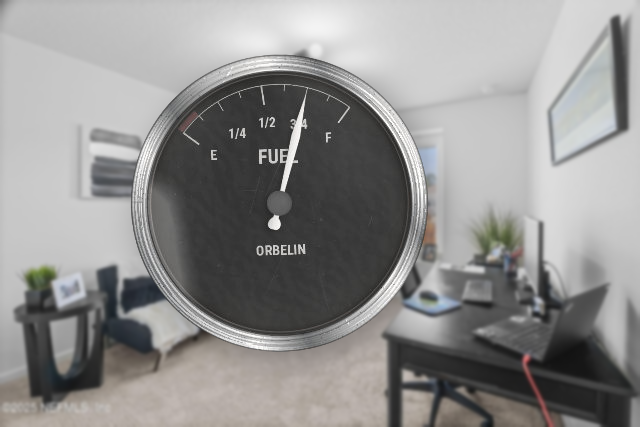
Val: 0.75
